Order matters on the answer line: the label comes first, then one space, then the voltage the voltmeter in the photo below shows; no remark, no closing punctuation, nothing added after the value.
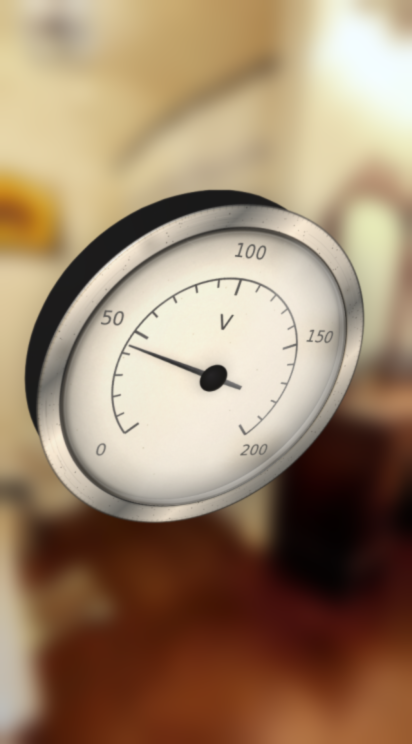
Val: 45 V
